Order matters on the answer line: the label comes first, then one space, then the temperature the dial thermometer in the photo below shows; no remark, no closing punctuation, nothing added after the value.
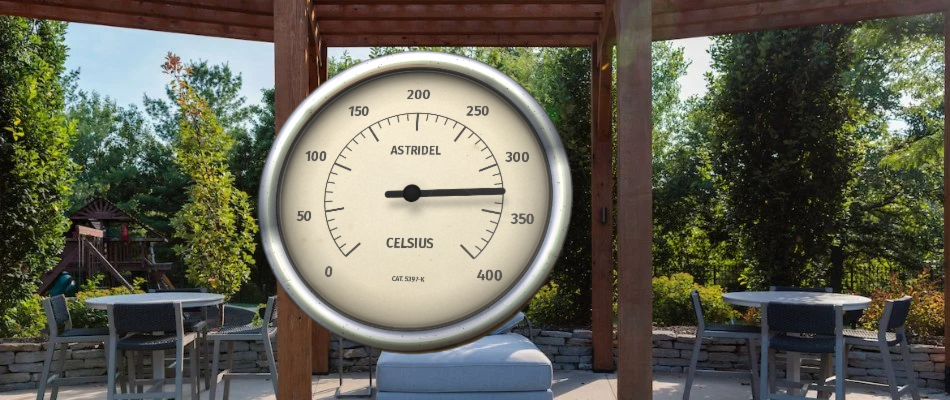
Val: 330 °C
